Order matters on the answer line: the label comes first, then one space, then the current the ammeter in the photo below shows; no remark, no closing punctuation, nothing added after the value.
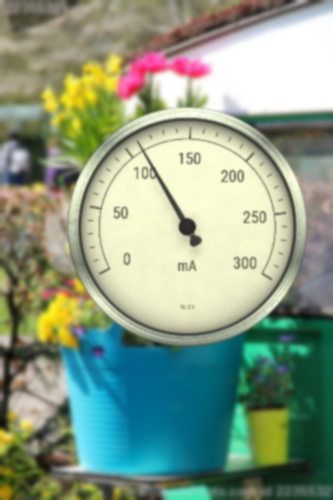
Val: 110 mA
